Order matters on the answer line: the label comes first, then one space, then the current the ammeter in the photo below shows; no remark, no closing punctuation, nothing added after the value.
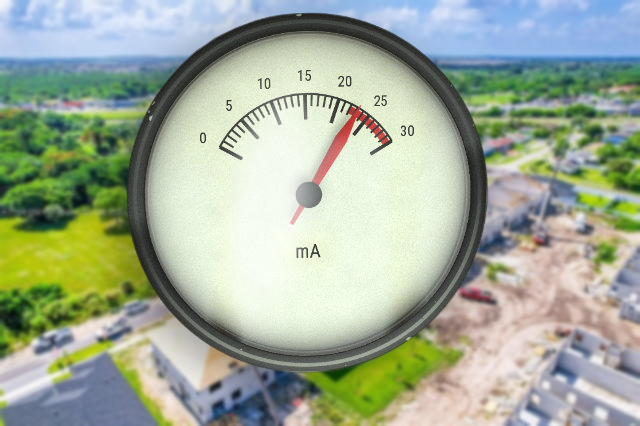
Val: 23 mA
